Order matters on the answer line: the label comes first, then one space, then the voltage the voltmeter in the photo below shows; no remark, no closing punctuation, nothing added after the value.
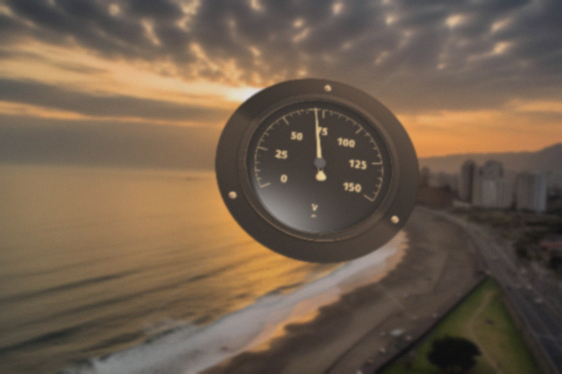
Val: 70 V
